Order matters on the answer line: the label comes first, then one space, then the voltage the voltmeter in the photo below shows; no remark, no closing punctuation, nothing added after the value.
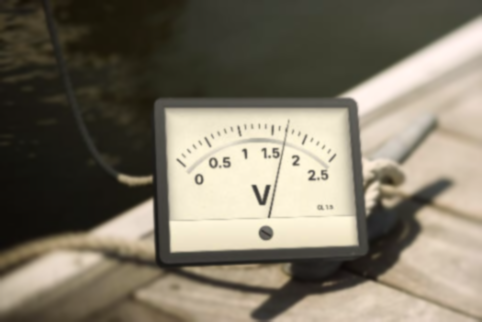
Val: 1.7 V
